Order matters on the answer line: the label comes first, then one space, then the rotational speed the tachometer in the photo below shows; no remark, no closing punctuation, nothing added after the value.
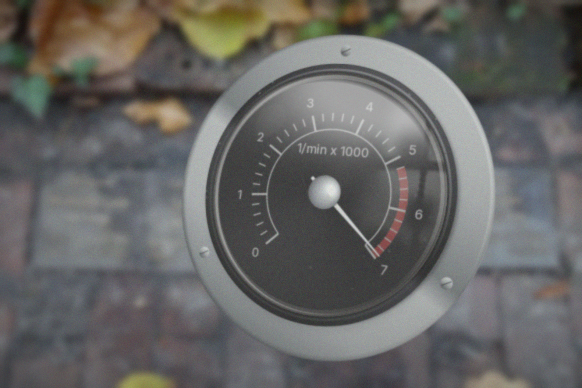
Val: 6900 rpm
